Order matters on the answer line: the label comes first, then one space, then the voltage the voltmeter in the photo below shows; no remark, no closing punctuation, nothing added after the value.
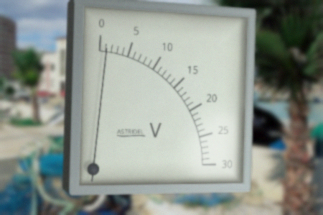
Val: 1 V
